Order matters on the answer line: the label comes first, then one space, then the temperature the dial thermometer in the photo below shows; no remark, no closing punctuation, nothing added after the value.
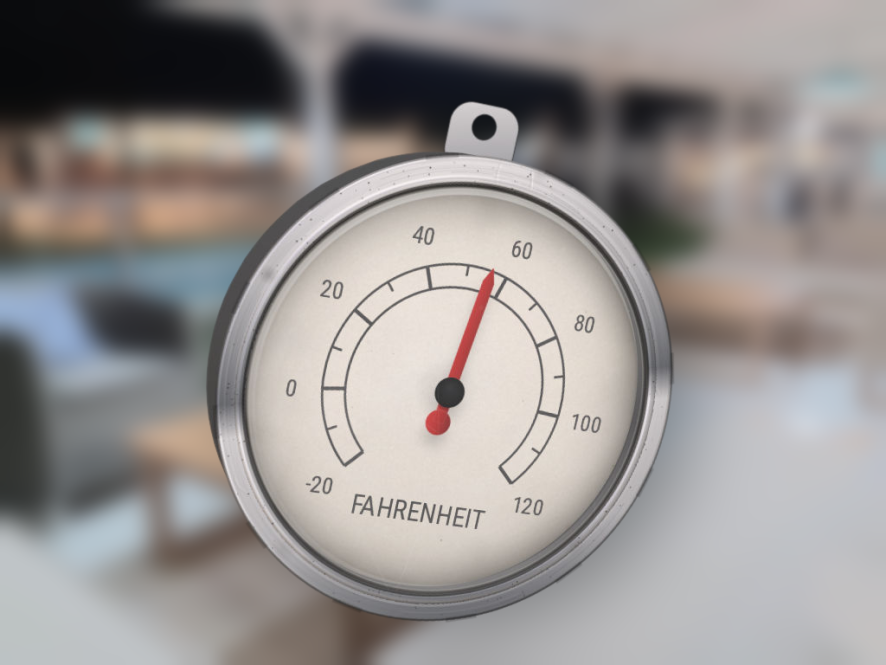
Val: 55 °F
